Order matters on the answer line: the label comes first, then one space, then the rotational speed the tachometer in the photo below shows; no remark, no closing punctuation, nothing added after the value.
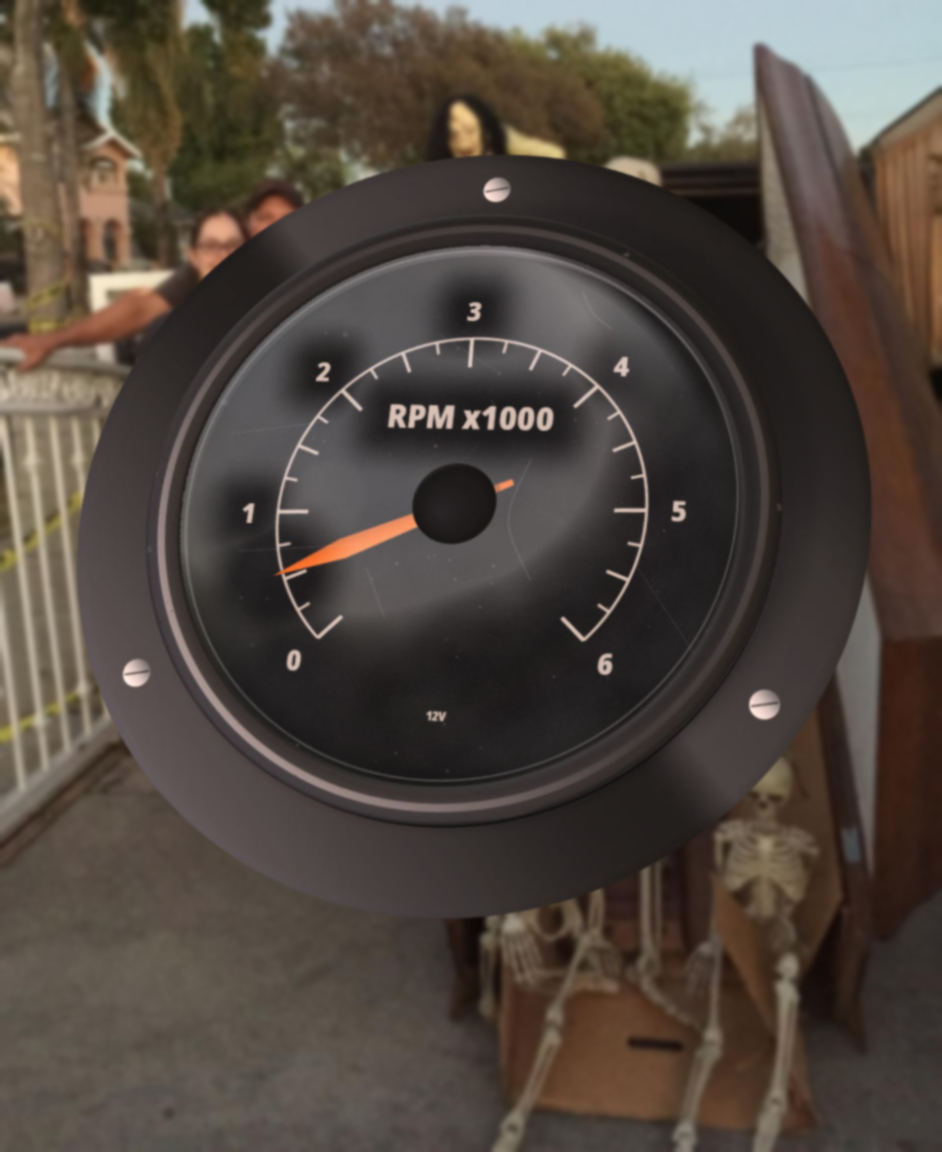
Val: 500 rpm
